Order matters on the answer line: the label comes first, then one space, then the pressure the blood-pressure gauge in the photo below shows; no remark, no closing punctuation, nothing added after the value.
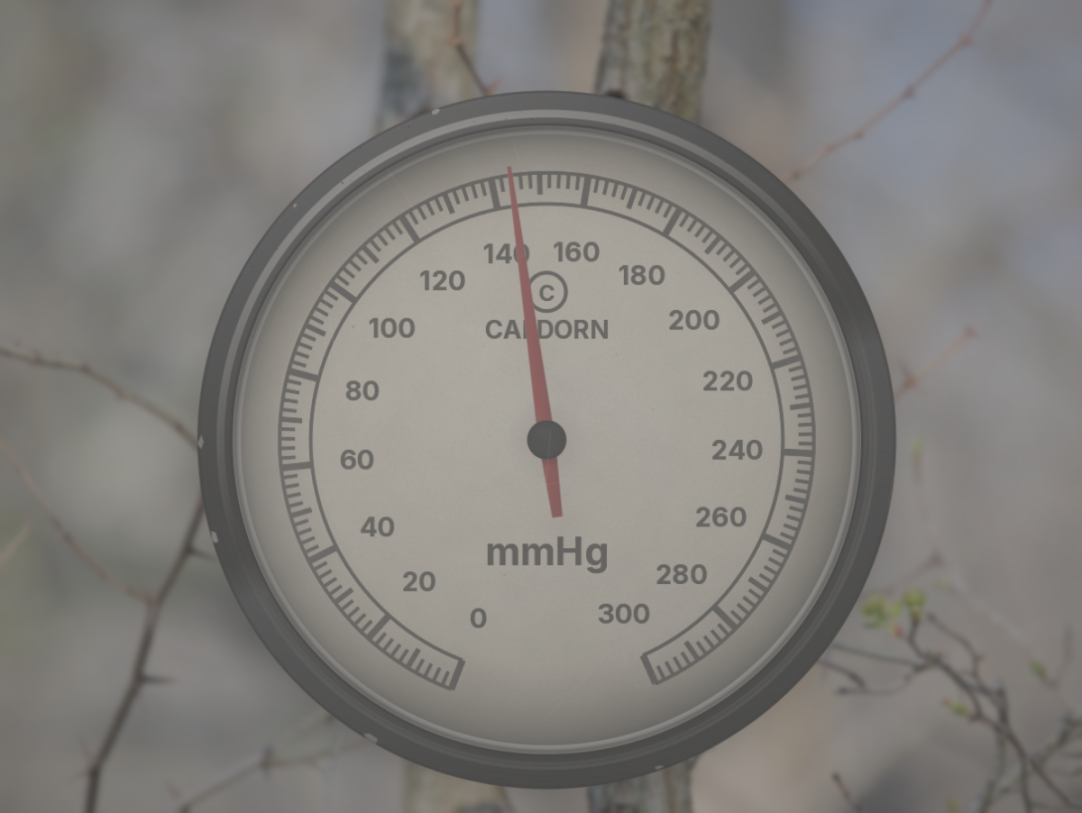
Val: 144 mmHg
